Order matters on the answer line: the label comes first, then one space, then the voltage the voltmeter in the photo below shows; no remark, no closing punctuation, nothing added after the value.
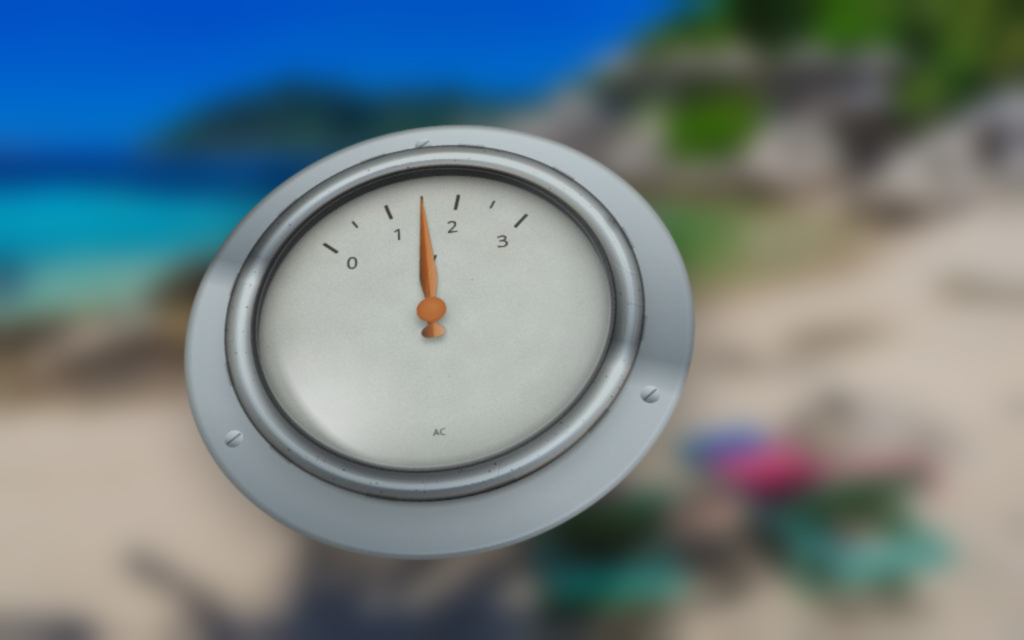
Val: 1.5 V
